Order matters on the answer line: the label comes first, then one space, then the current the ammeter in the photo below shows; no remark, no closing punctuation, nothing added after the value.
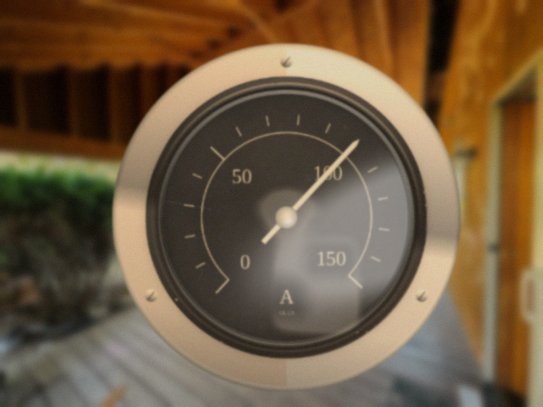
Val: 100 A
